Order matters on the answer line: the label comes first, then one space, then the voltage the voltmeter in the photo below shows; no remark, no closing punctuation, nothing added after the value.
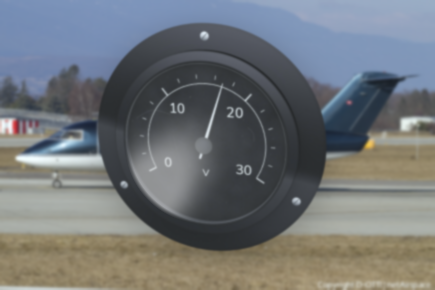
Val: 17 V
